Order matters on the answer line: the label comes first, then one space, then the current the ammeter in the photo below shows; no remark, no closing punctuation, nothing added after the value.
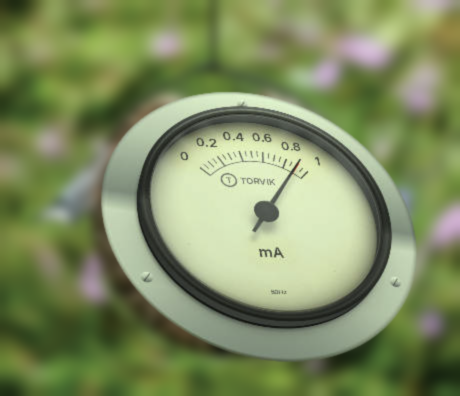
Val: 0.9 mA
